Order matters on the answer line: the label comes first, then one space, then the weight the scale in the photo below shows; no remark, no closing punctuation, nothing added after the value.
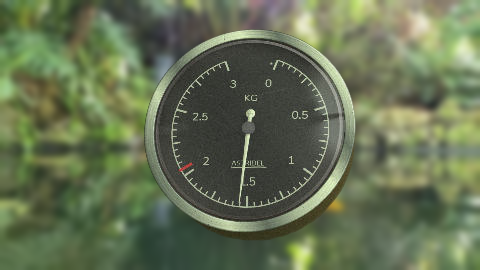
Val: 1.55 kg
